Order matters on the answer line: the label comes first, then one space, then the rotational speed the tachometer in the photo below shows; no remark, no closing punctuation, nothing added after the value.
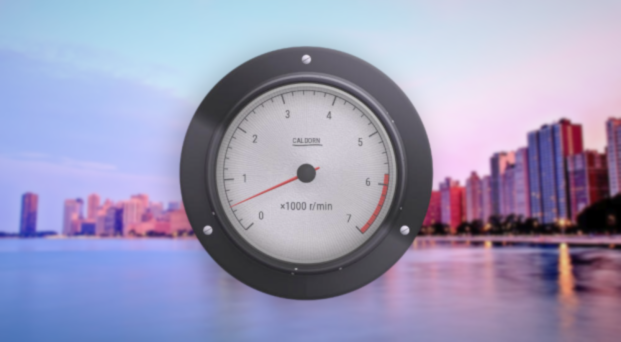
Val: 500 rpm
